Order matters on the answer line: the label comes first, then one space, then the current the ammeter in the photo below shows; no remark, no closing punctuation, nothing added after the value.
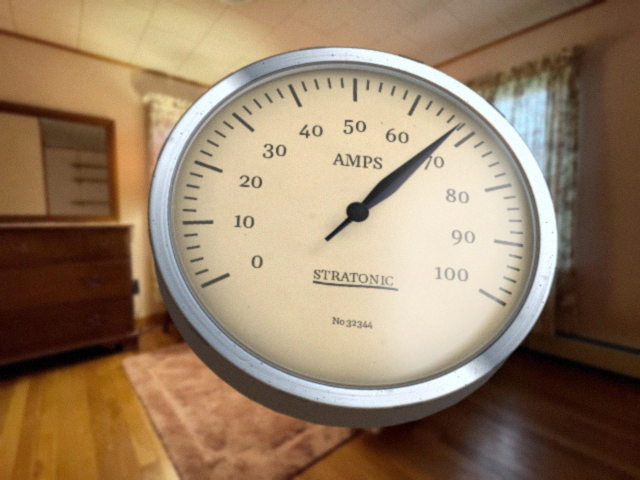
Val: 68 A
